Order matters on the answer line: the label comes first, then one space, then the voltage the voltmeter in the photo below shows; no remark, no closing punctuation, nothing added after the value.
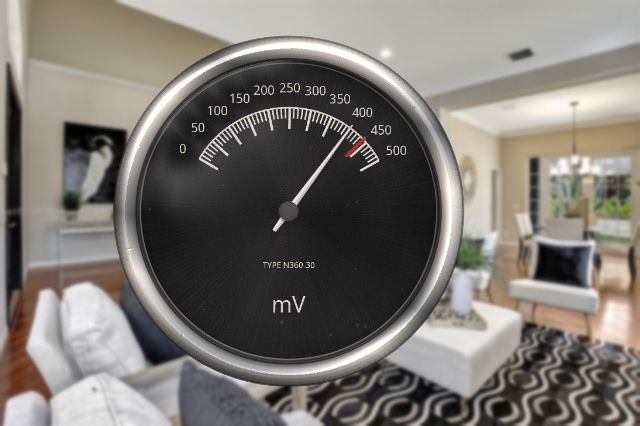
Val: 400 mV
